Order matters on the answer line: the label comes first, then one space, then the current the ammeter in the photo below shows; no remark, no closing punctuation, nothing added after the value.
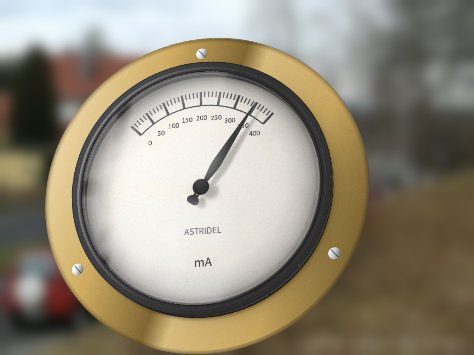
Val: 350 mA
